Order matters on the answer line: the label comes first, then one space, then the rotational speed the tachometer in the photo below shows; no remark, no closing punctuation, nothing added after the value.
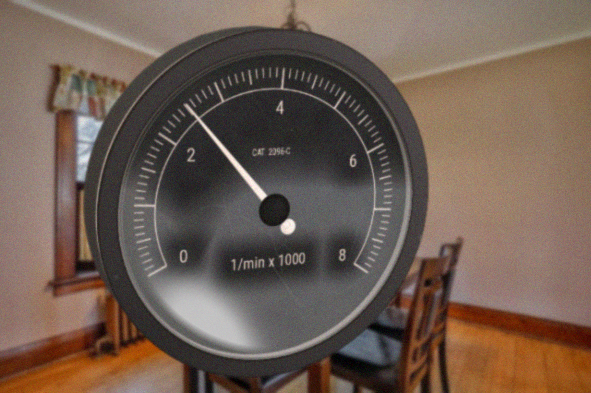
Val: 2500 rpm
